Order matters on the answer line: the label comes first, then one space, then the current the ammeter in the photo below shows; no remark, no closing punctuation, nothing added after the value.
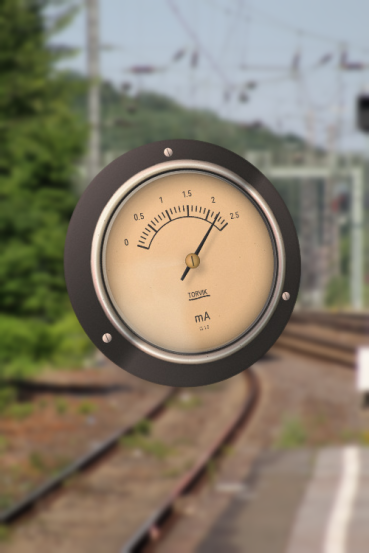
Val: 2.2 mA
